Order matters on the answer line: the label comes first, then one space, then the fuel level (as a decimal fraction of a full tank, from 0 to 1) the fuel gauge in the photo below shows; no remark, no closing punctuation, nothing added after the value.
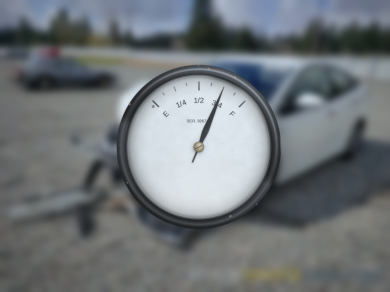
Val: 0.75
